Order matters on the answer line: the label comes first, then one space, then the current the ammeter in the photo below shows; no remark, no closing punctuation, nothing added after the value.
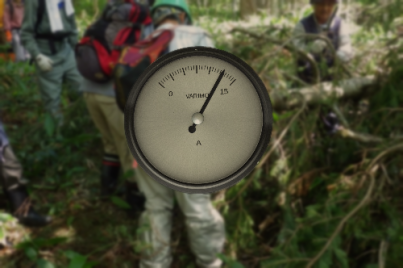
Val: 12.5 A
